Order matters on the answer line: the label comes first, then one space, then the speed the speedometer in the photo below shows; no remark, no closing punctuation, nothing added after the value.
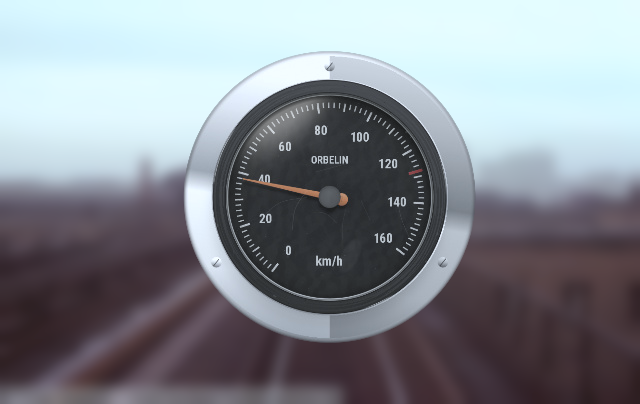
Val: 38 km/h
